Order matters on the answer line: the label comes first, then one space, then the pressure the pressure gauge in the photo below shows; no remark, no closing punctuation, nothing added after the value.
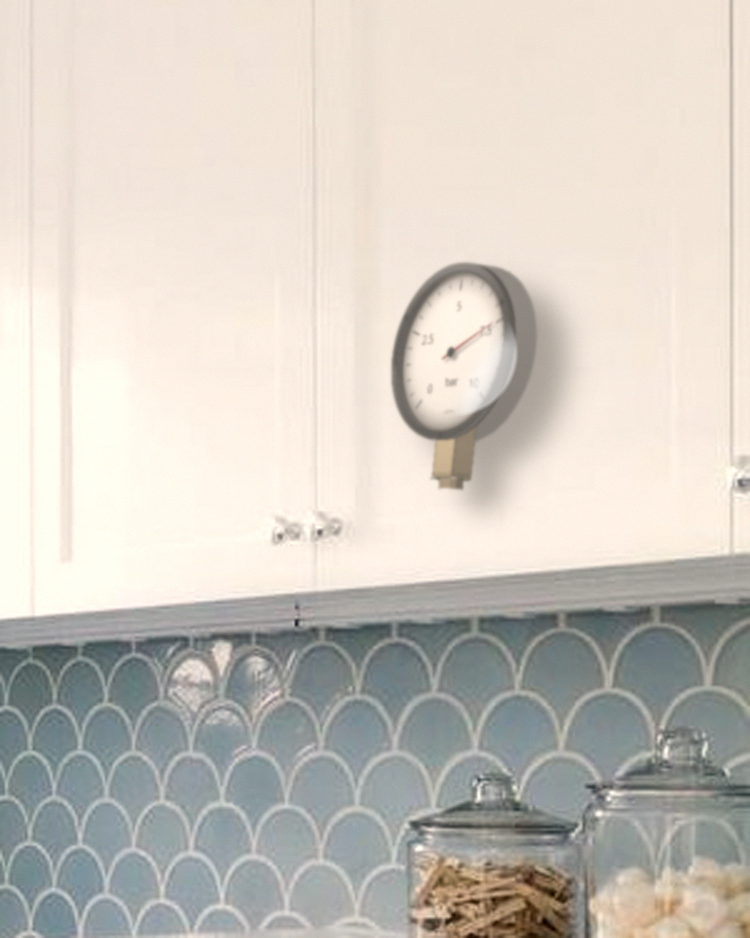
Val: 7.5 bar
